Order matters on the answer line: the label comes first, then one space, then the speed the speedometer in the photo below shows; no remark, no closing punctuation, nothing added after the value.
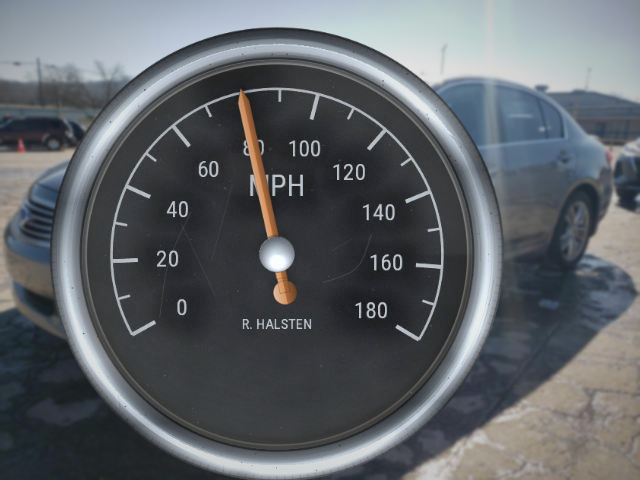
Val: 80 mph
